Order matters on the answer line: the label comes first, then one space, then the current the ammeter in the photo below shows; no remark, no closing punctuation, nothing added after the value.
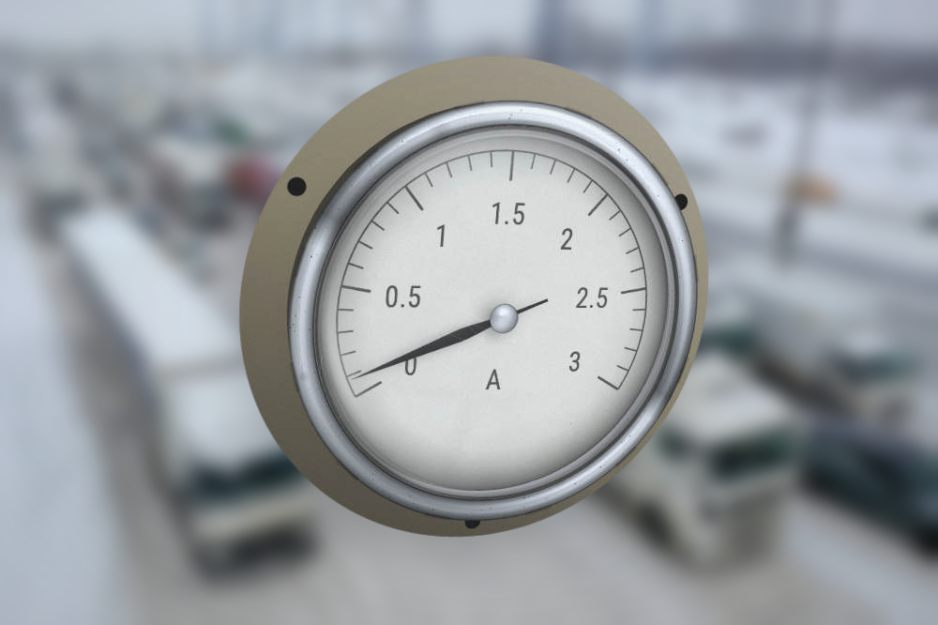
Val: 0.1 A
